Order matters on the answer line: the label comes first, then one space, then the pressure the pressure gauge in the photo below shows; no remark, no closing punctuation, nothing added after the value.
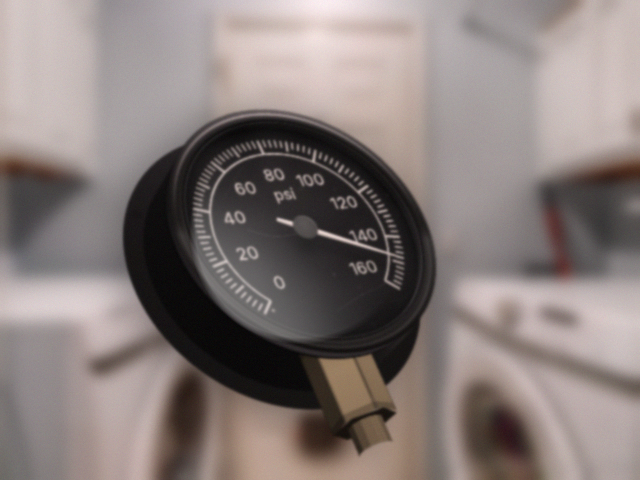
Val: 150 psi
